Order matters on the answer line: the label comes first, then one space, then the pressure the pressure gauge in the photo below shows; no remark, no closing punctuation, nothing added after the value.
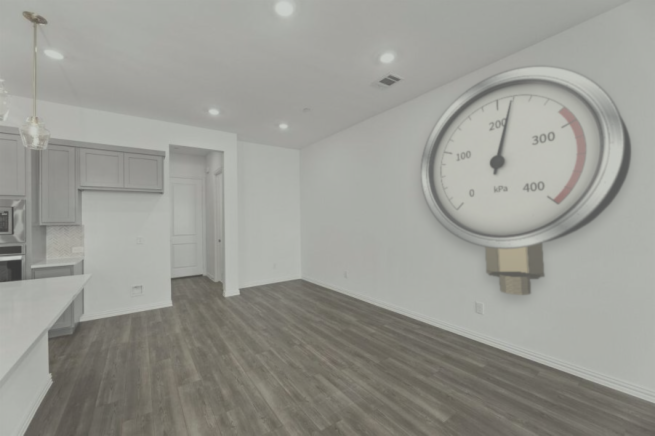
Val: 220 kPa
